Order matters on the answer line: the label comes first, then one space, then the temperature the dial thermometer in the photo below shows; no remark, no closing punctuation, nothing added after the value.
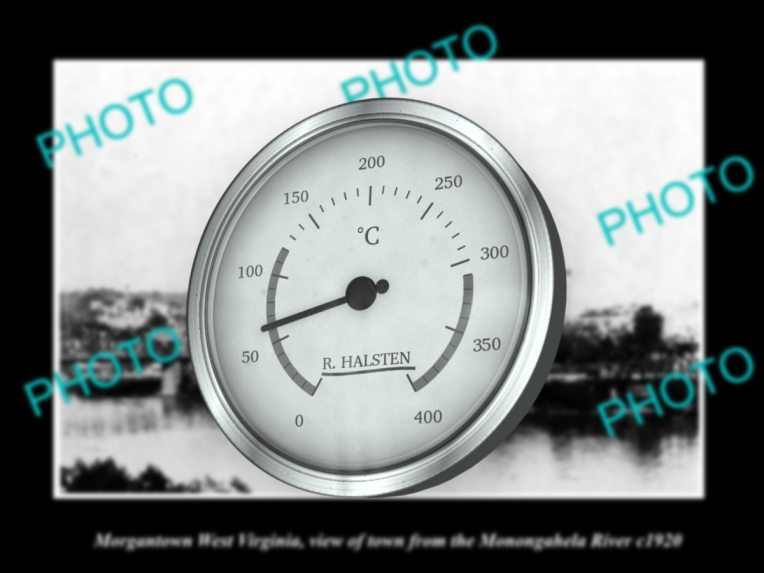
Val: 60 °C
